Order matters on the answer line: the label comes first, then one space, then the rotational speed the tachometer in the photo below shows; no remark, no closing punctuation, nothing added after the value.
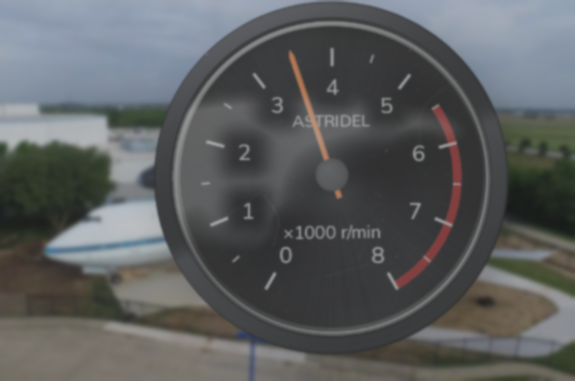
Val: 3500 rpm
